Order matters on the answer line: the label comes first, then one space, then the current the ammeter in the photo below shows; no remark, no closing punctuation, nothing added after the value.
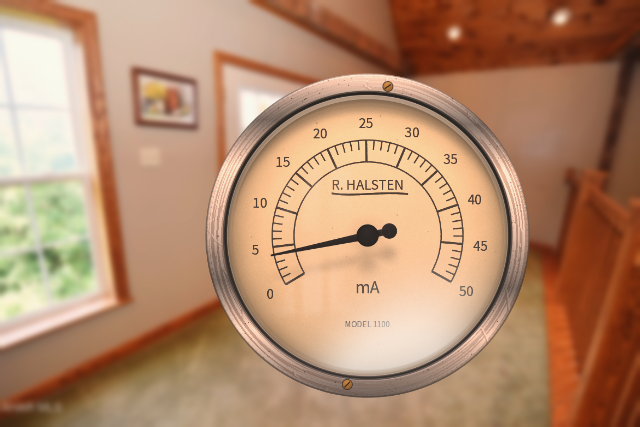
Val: 4 mA
